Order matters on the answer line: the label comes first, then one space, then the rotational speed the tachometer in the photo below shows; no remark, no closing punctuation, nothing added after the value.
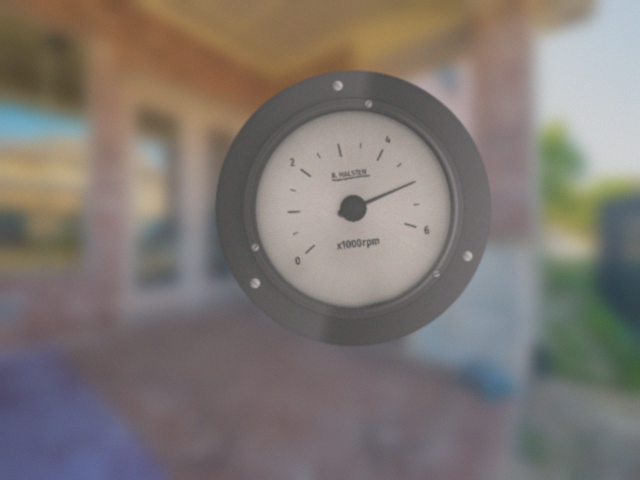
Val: 5000 rpm
